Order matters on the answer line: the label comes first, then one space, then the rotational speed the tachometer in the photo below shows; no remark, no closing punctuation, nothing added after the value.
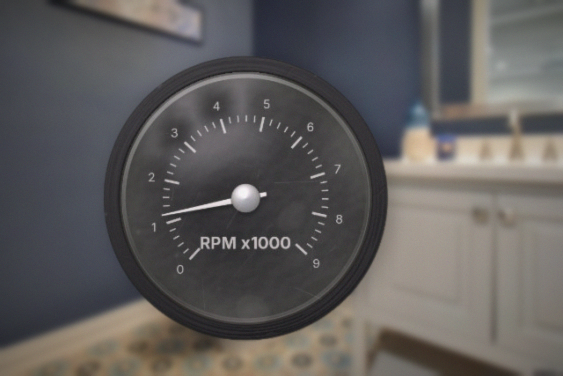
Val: 1200 rpm
